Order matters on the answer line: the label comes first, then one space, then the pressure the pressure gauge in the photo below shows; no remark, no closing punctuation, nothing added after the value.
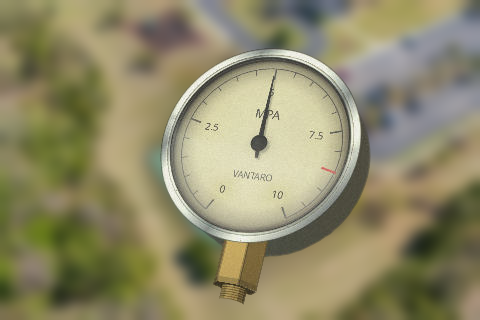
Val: 5 MPa
